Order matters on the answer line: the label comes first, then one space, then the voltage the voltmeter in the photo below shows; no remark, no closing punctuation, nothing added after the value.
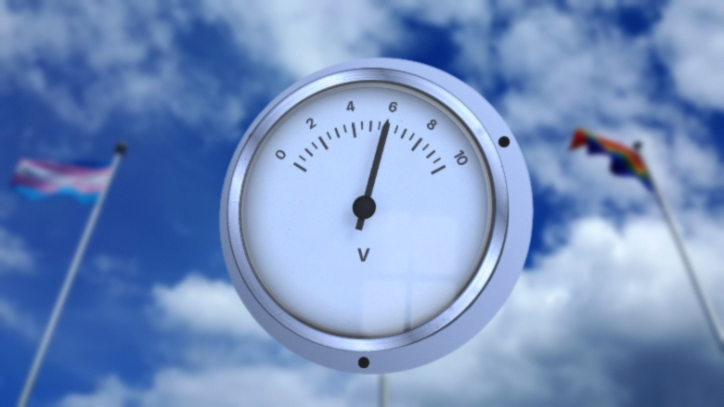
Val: 6 V
